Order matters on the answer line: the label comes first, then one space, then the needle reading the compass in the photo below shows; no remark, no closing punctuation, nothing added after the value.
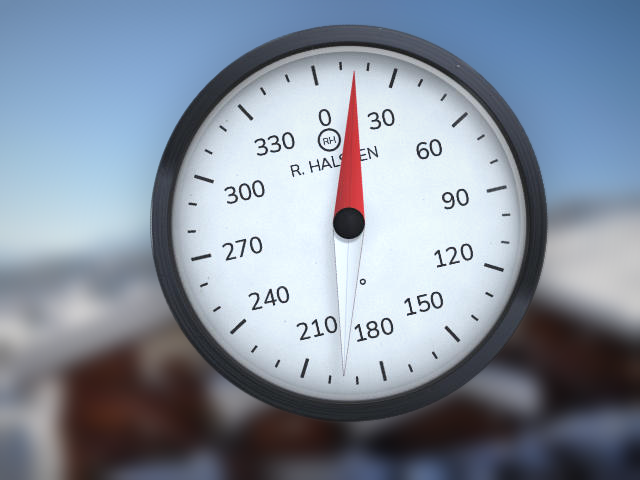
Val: 15 °
